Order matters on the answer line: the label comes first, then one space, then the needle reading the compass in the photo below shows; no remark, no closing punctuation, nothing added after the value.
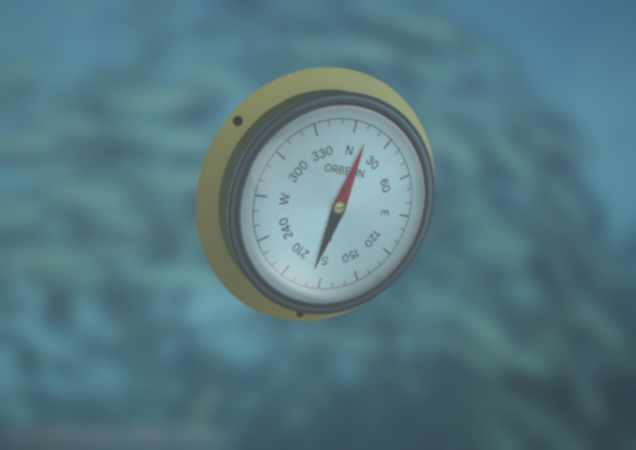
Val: 10 °
